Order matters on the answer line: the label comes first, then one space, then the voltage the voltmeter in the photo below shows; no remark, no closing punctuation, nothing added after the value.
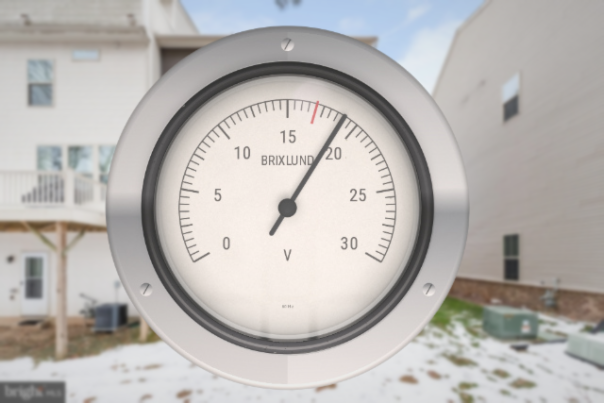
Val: 19 V
